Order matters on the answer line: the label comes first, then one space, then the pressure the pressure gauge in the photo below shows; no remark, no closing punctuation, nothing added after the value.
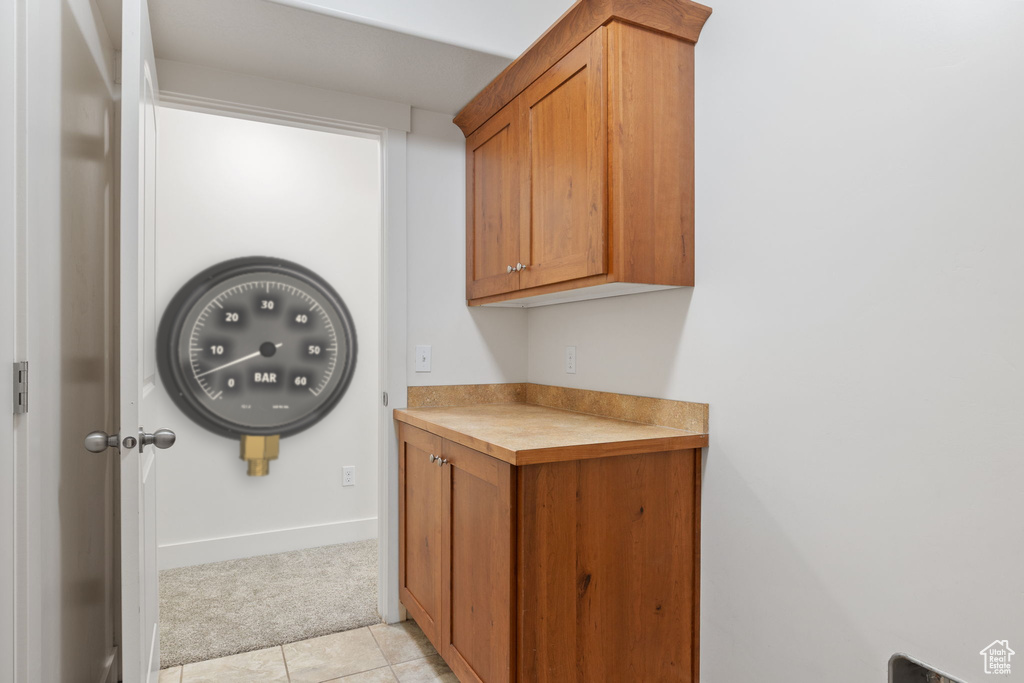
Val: 5 bar
